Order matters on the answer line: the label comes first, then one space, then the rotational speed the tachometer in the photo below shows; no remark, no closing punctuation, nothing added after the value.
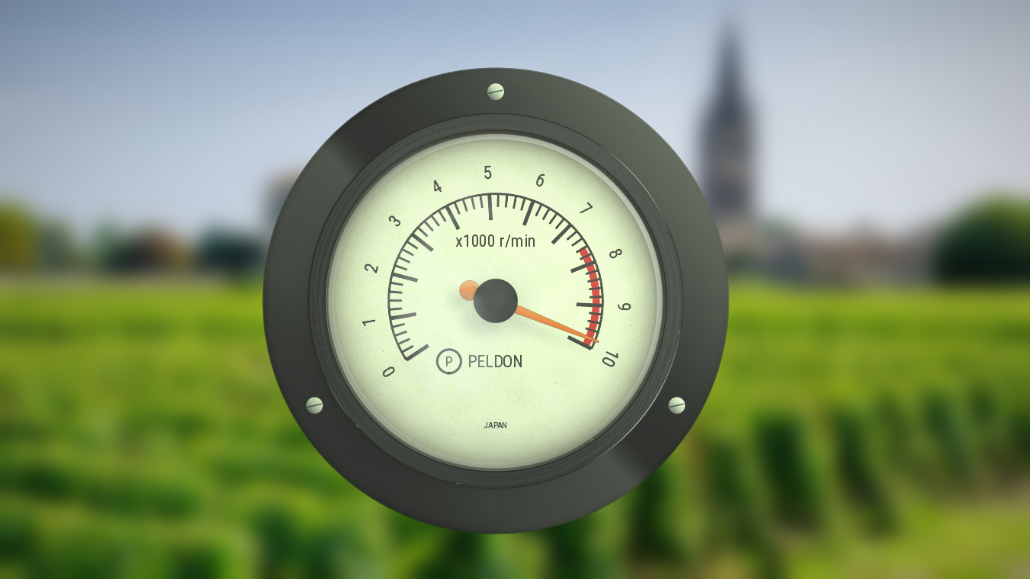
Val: 9800 rpm
